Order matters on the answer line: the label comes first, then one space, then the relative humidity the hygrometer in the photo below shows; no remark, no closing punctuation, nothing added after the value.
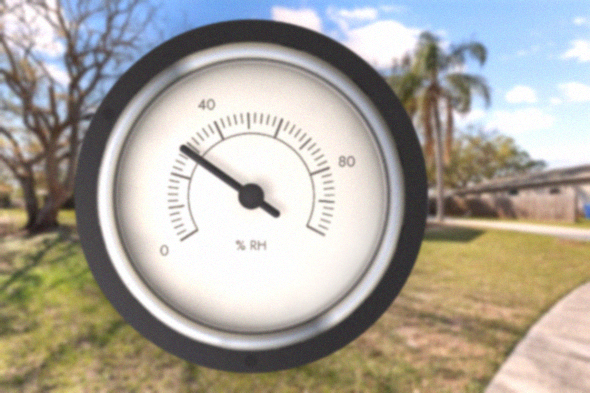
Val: 28 %
